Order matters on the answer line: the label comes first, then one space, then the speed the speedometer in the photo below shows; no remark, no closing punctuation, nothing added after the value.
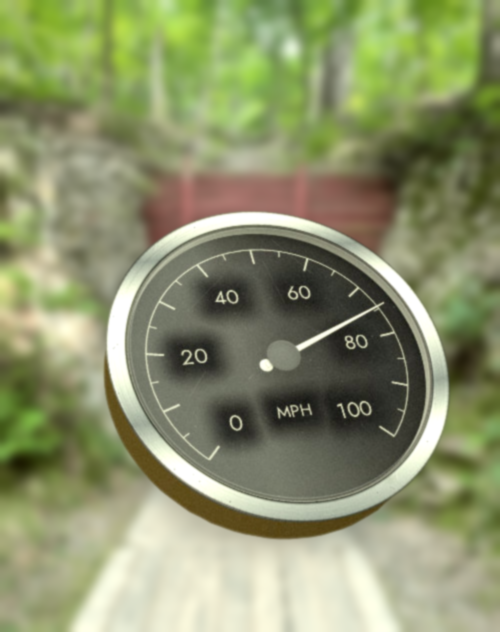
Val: 75 mph
